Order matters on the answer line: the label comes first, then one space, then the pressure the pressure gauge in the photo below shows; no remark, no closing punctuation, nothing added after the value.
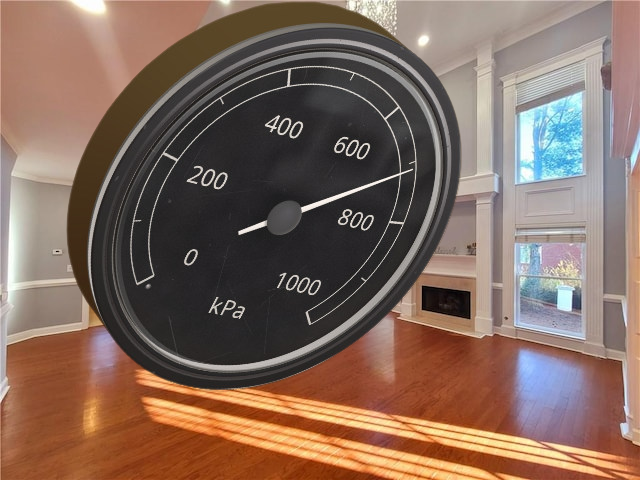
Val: 700 kPa
